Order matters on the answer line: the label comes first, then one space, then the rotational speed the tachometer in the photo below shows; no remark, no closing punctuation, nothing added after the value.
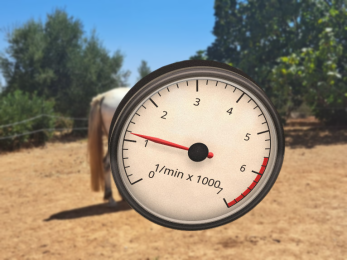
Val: 1200 rpm
